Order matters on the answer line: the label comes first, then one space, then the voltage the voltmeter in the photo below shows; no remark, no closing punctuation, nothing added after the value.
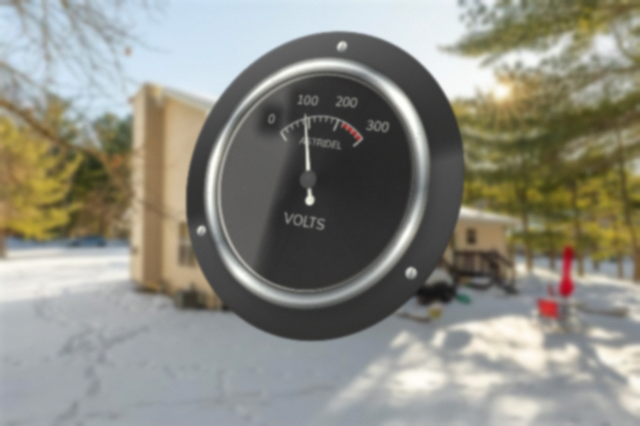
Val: 100 V
